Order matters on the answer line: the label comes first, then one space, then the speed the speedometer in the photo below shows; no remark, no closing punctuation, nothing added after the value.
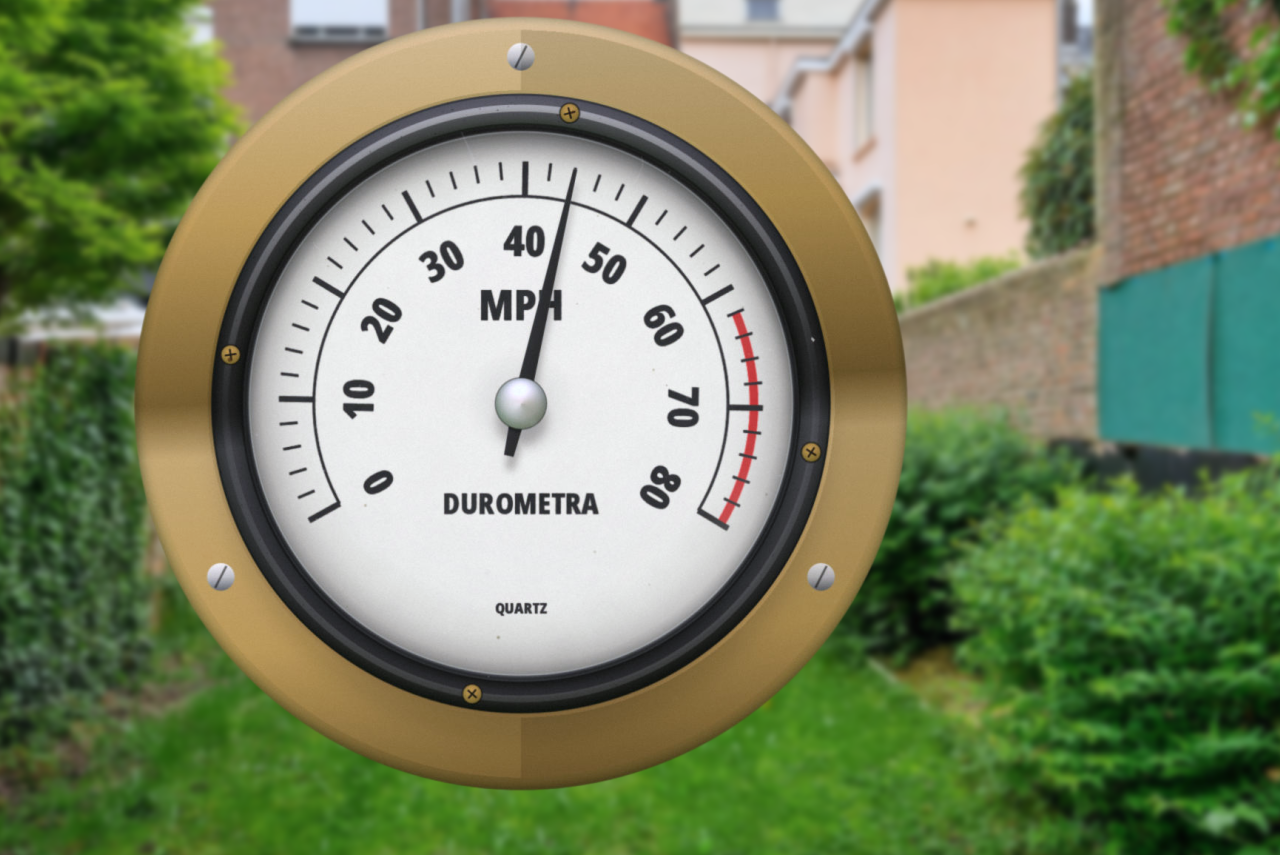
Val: 44 mph
